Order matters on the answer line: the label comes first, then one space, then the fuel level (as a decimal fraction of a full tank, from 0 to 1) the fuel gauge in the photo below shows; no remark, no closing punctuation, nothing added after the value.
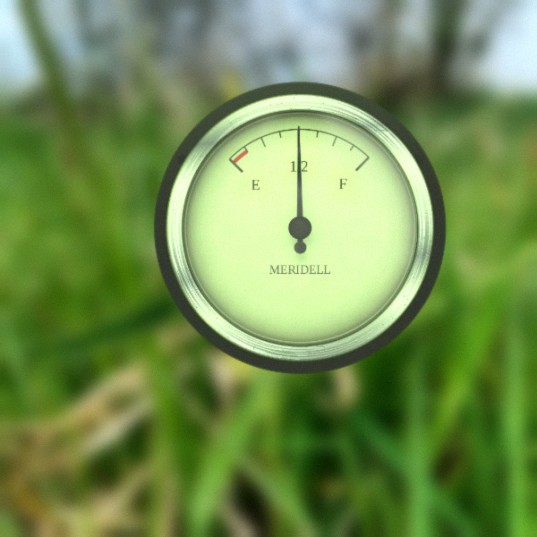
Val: 0.5
